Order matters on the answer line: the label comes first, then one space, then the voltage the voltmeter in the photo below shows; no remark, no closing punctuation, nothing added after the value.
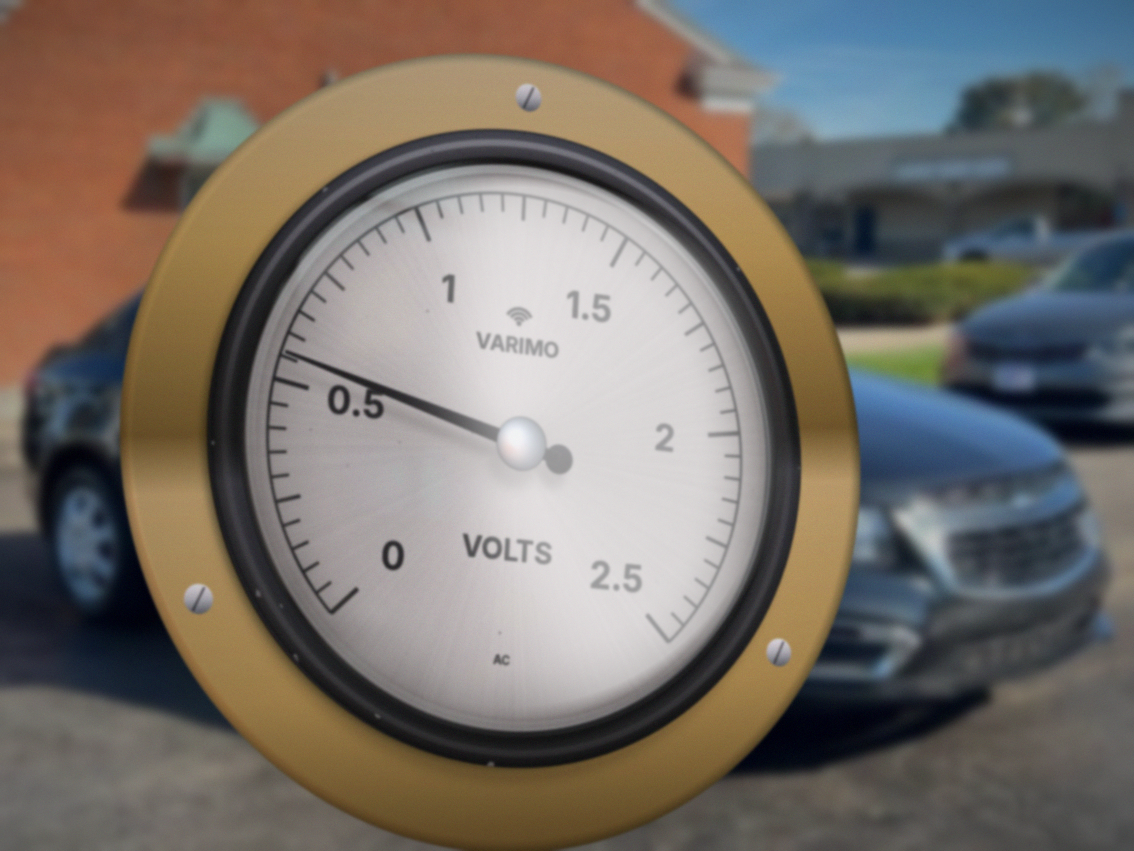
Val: 0.55 V
